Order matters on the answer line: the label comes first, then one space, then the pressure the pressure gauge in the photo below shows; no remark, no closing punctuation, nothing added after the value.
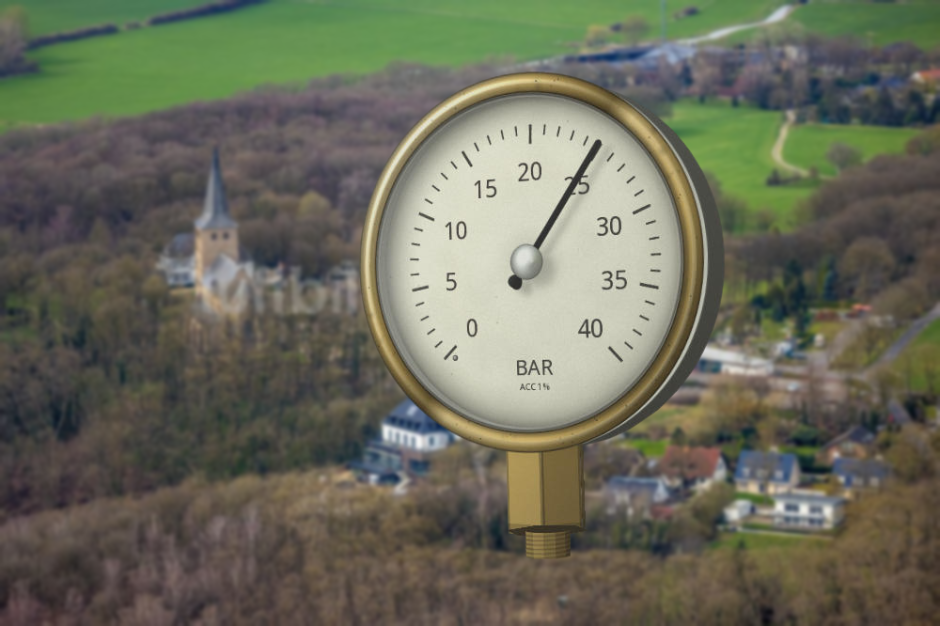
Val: 25 bar
